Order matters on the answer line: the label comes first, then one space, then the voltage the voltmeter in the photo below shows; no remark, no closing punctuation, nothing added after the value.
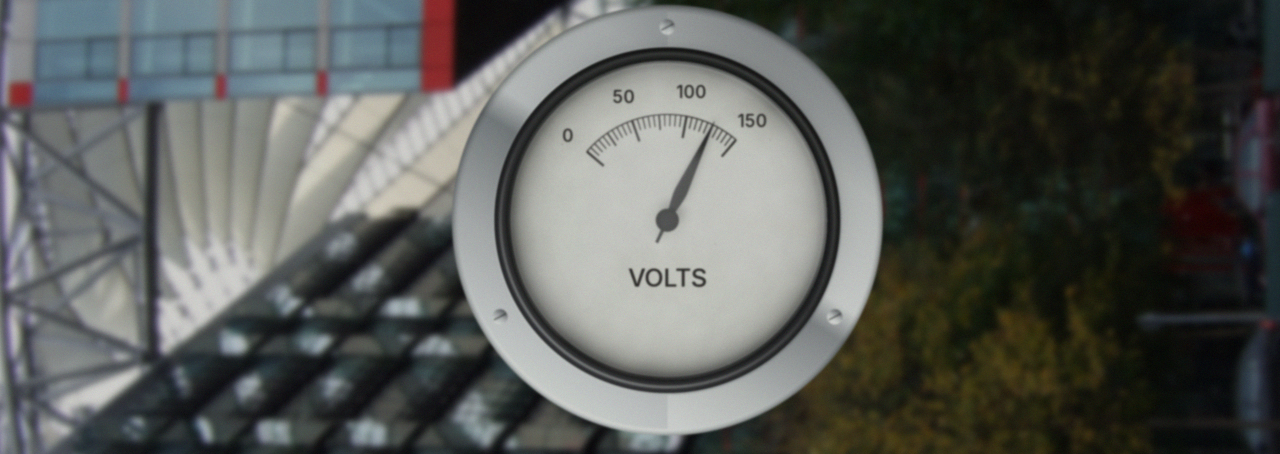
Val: 125 V
